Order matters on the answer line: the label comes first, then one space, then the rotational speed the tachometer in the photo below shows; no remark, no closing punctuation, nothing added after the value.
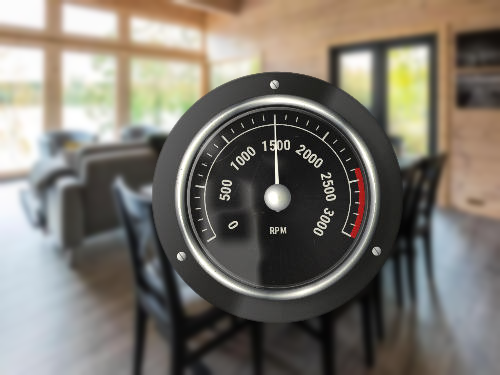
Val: 1500 rpm
